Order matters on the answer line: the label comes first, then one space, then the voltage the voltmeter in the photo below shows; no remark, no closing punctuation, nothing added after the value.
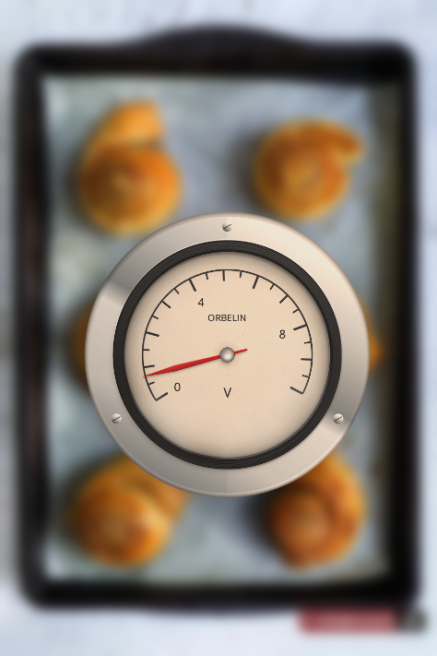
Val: 0.75 V
